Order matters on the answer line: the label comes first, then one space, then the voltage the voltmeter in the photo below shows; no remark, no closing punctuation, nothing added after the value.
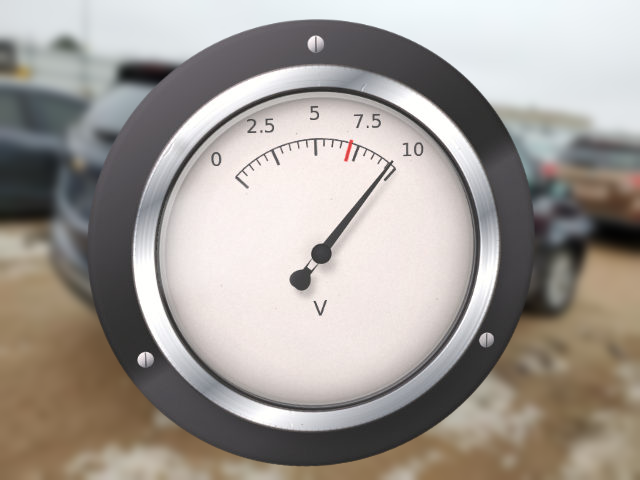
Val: 9.5 V
